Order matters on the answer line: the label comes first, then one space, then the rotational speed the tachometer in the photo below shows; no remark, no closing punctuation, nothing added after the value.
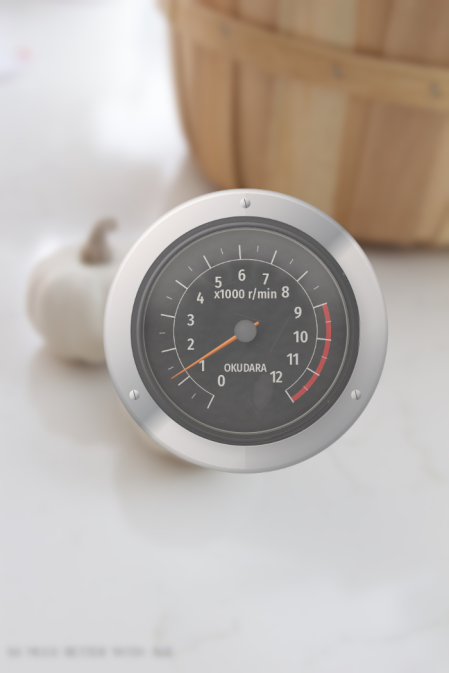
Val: 1250 rpm
